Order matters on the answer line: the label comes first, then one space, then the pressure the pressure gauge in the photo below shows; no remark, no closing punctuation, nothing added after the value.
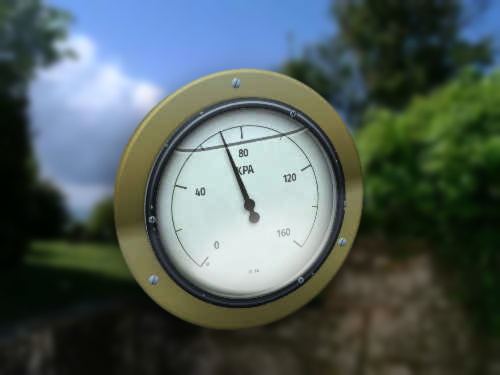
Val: 70 kPa
